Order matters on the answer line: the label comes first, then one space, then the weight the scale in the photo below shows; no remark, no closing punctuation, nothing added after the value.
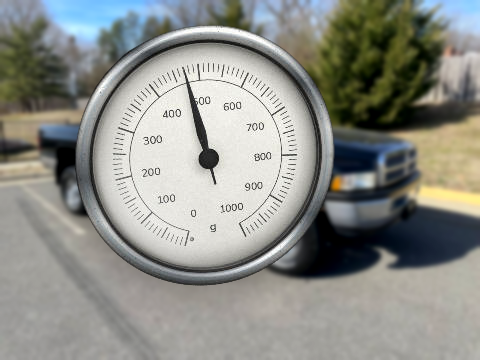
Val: 470 g
